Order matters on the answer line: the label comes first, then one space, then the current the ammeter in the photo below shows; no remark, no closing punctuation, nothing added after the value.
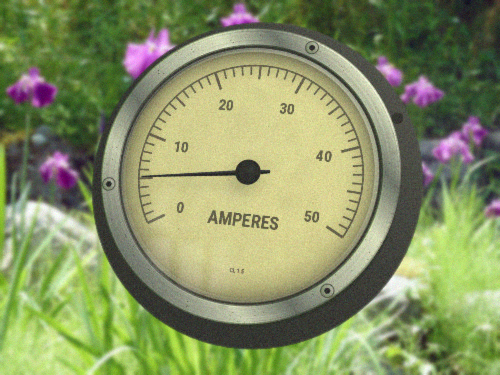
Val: 5 A
